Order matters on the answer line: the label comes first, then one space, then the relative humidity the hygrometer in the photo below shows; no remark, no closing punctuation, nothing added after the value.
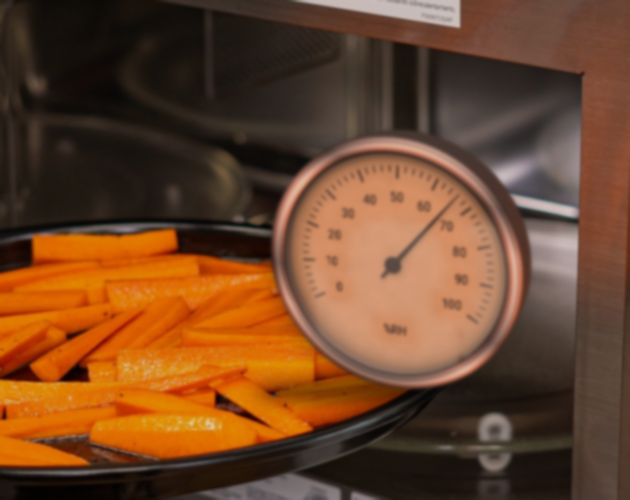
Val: 66 %
